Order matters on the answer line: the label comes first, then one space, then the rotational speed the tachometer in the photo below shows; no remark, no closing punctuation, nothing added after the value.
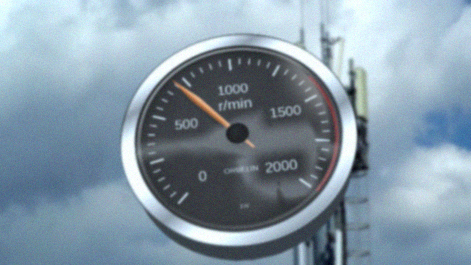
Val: 700 rpm
